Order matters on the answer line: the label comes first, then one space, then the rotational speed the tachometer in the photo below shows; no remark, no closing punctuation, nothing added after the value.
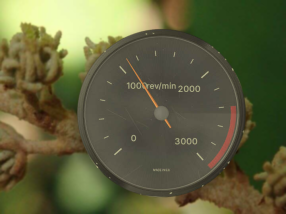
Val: 1100 rpm
